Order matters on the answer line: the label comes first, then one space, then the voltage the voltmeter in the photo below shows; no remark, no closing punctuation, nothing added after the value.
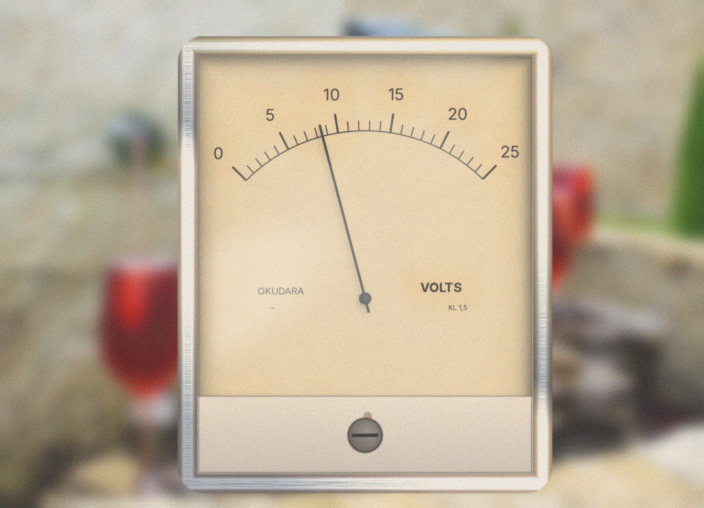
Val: 8.5 V
